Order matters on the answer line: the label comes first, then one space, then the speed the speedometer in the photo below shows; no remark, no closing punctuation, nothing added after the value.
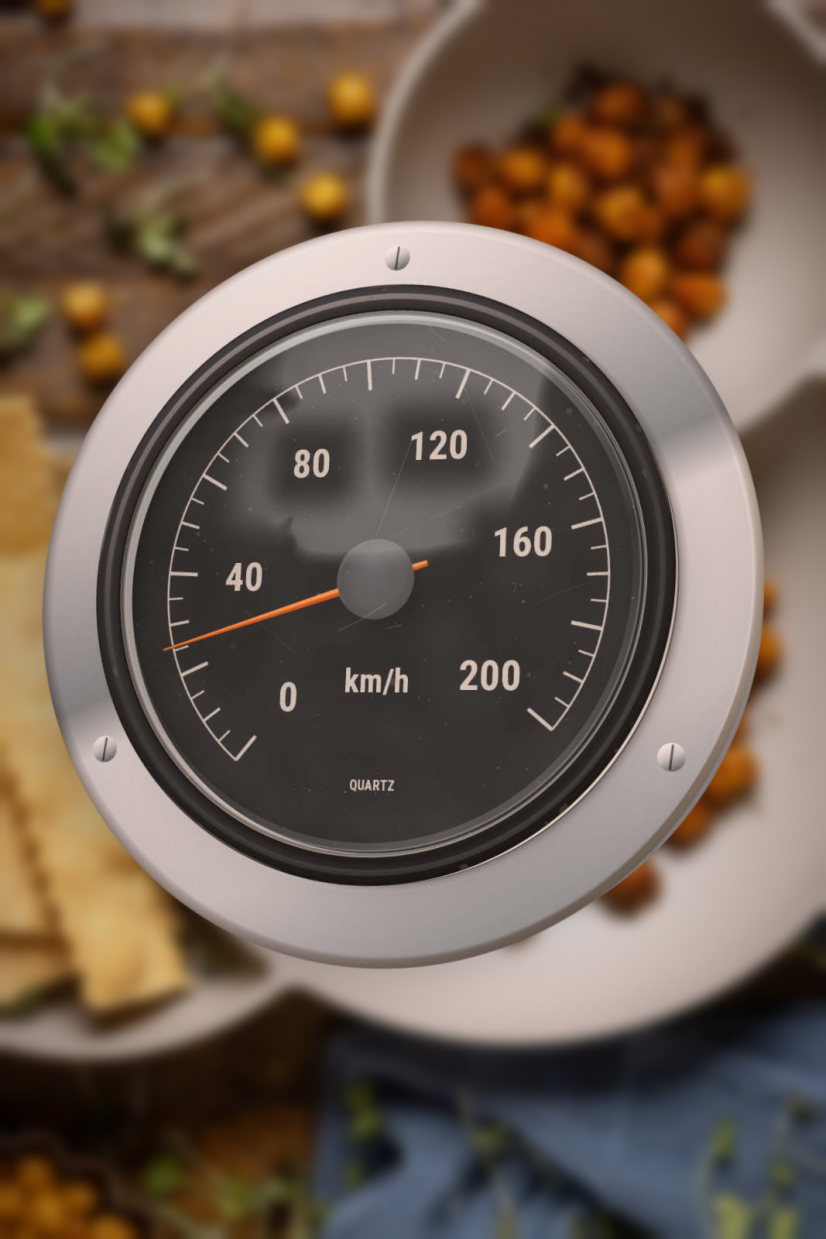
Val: 25 km/h
